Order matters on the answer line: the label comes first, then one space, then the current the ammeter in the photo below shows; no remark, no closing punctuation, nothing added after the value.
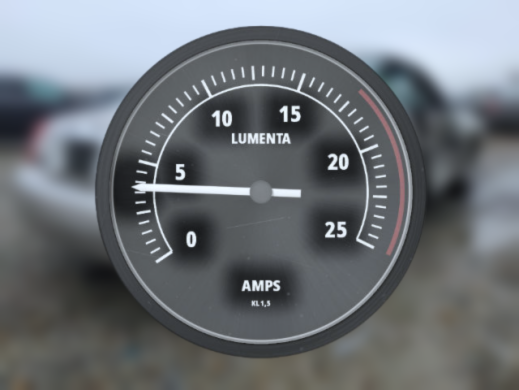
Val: 3.75 A
